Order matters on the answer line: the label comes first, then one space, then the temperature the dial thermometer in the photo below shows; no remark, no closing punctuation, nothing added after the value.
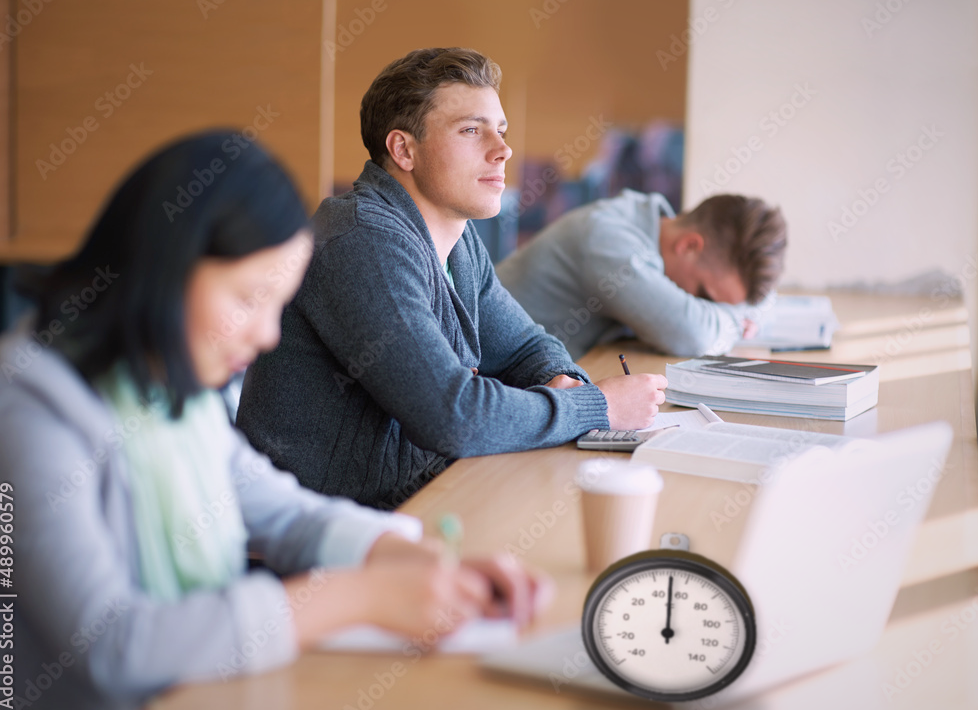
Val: 50 °F
